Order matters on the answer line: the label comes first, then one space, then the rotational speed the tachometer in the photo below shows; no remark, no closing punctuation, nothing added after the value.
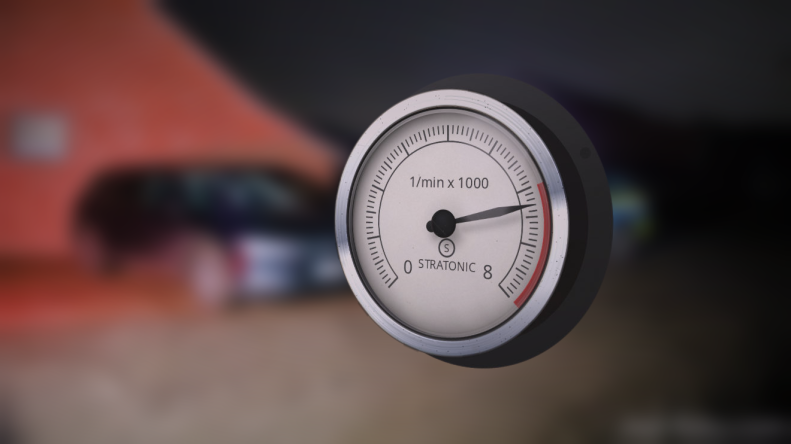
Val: 6300 rpm
